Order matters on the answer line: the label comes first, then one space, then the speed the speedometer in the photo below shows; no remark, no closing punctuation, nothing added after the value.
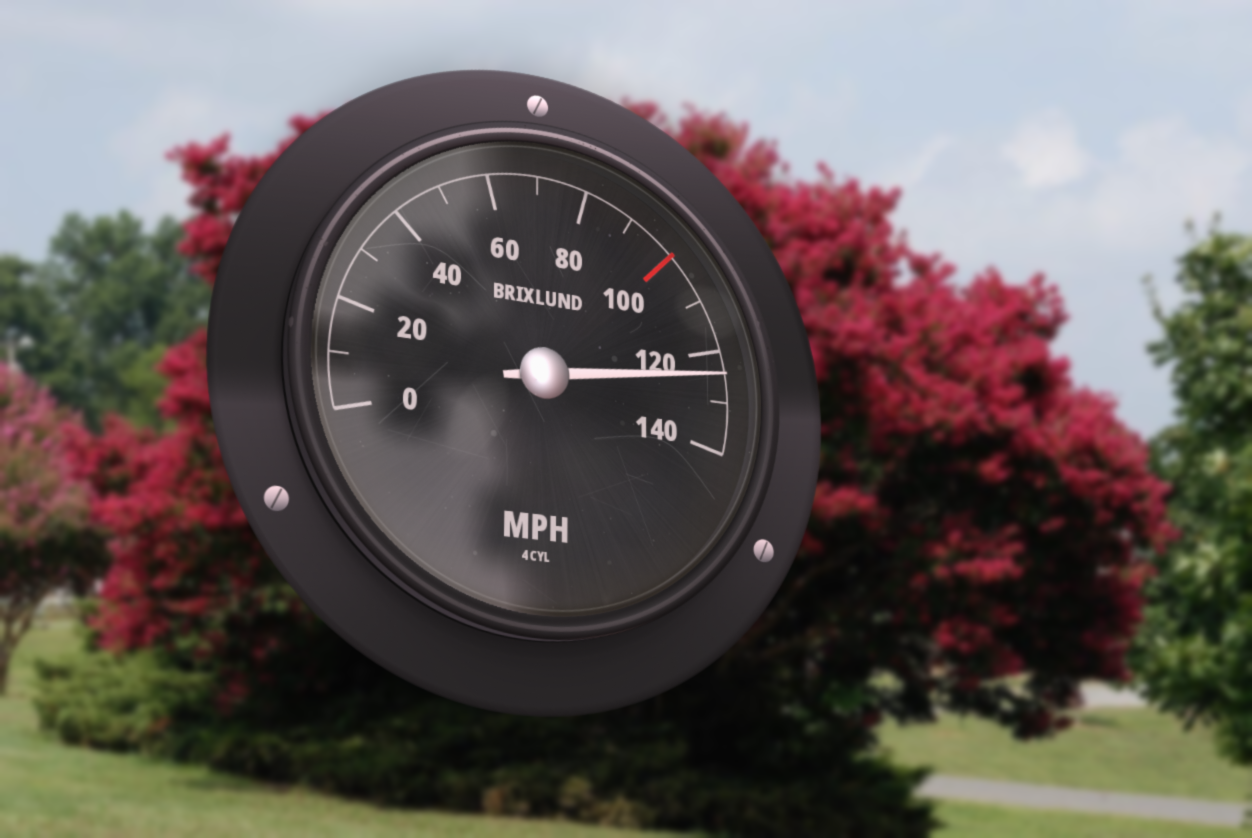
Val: 125 mph
